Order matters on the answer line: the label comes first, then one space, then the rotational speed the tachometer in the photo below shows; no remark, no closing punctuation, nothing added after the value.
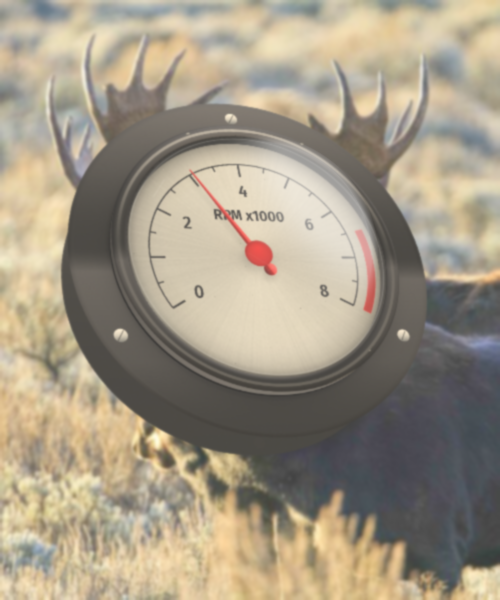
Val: 3000 rpm
